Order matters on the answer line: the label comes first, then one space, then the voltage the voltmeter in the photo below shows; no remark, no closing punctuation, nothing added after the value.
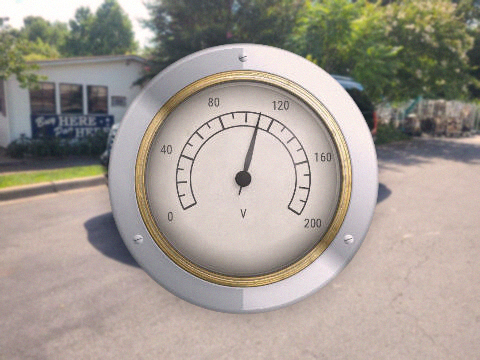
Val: 110 V
